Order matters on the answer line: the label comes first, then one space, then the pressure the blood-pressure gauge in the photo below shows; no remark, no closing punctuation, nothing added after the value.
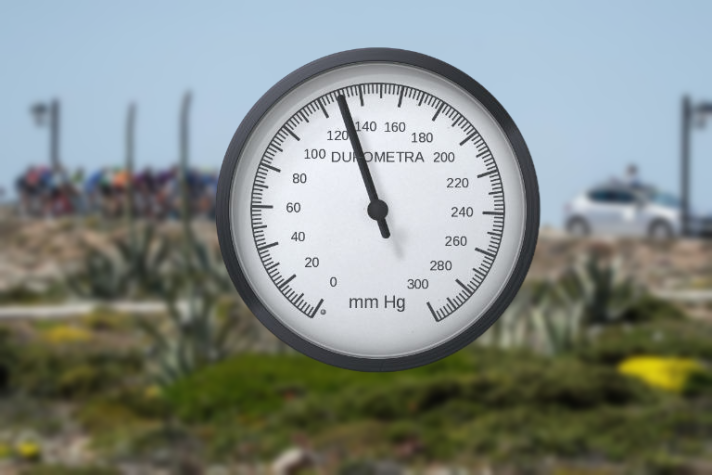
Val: 130 mmHg
